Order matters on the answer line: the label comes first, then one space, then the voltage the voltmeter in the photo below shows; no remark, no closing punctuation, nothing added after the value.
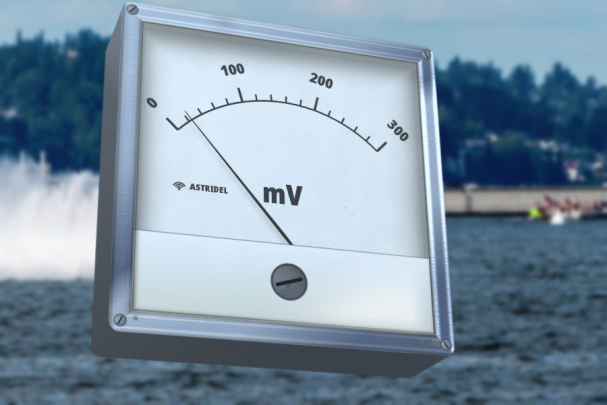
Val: 20 mV
